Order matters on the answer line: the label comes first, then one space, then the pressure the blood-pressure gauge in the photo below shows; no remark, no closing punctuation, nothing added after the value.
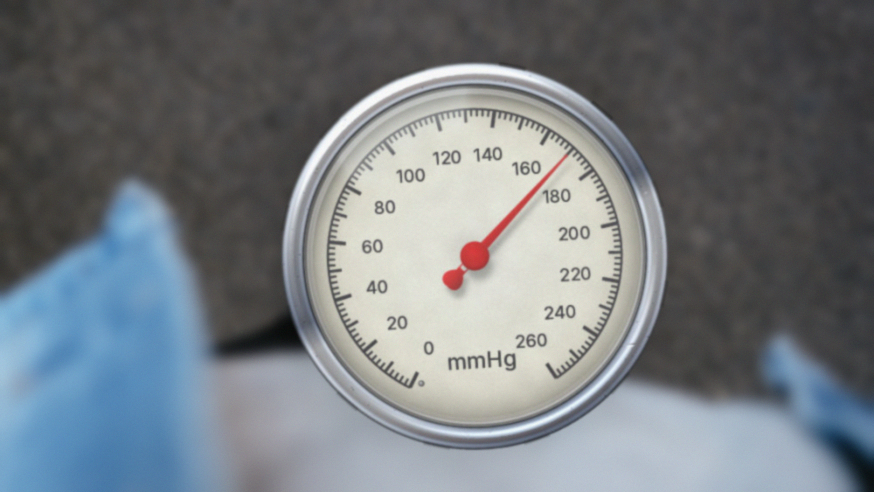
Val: 170 mmHg
